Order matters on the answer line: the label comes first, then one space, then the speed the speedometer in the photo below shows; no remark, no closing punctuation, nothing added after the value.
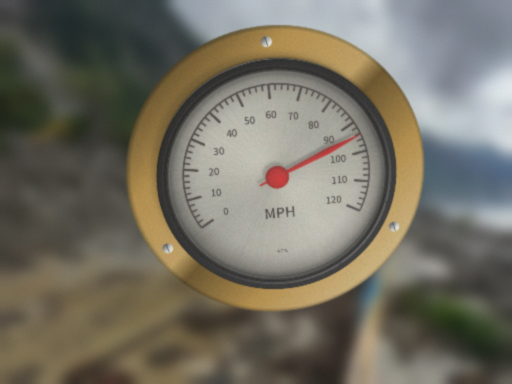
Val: 94 mph
